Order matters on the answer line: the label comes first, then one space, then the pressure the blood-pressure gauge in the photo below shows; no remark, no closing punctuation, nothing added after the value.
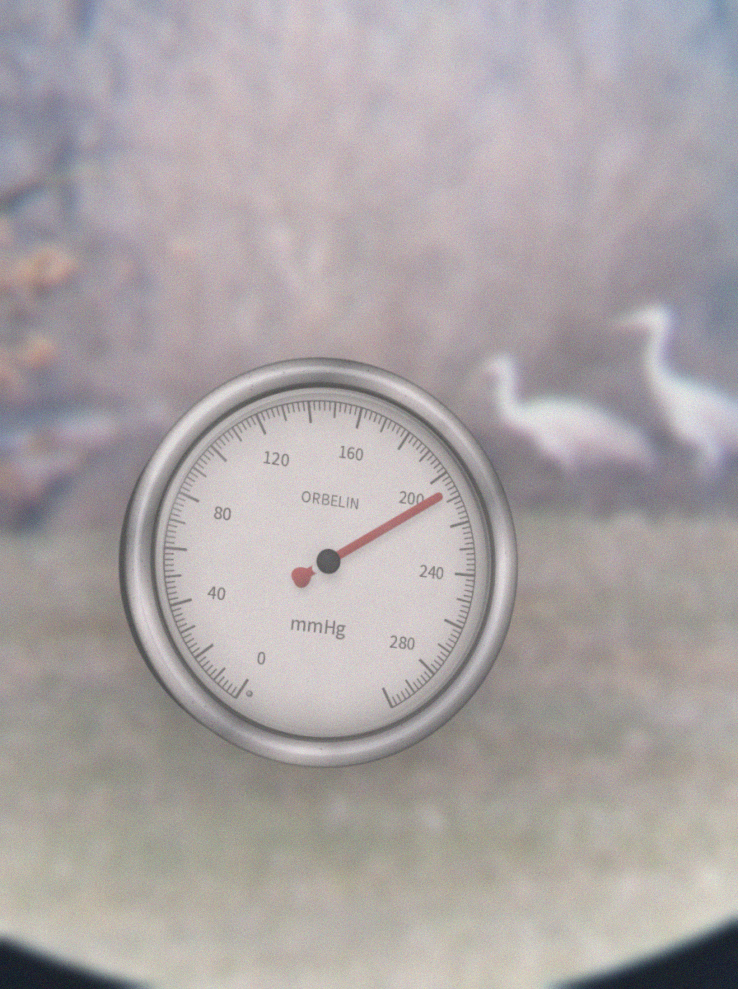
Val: 206 mmHg
